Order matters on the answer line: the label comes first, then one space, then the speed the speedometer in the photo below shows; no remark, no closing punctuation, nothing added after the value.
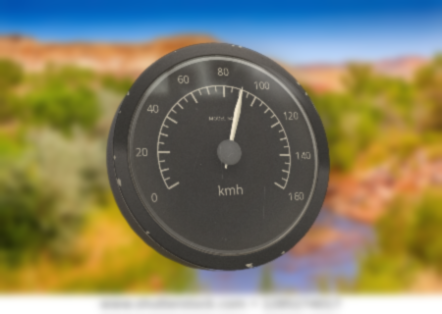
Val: 90 km/h
